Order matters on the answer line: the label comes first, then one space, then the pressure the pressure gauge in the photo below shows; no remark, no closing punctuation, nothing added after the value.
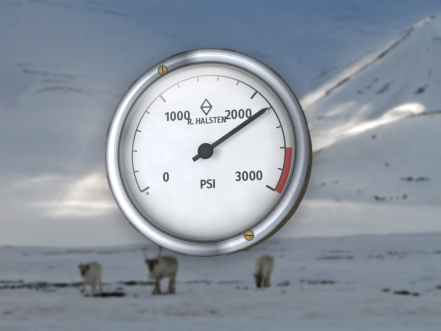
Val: 2200 psi
